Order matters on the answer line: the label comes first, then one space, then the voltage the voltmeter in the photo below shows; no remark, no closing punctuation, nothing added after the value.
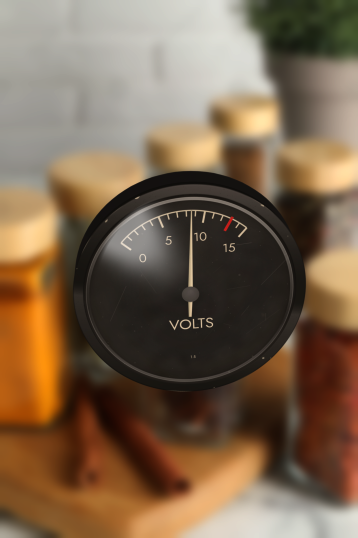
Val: 8.5 V
